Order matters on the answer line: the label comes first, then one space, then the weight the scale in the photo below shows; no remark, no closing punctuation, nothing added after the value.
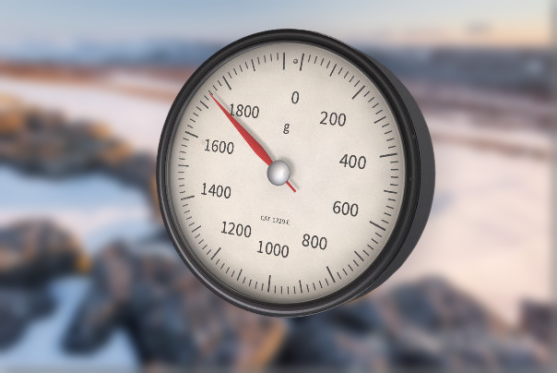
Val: 1740 g
